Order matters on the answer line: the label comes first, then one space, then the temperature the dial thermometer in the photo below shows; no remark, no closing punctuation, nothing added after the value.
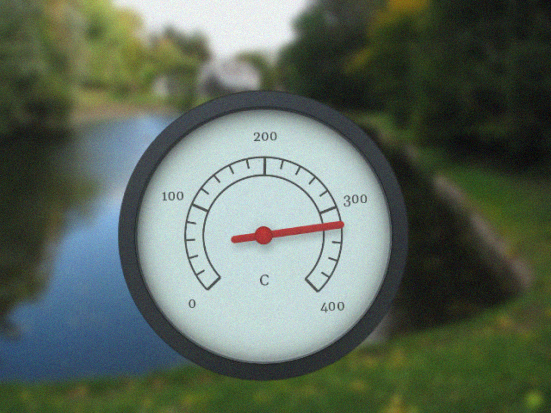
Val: 320 °C
